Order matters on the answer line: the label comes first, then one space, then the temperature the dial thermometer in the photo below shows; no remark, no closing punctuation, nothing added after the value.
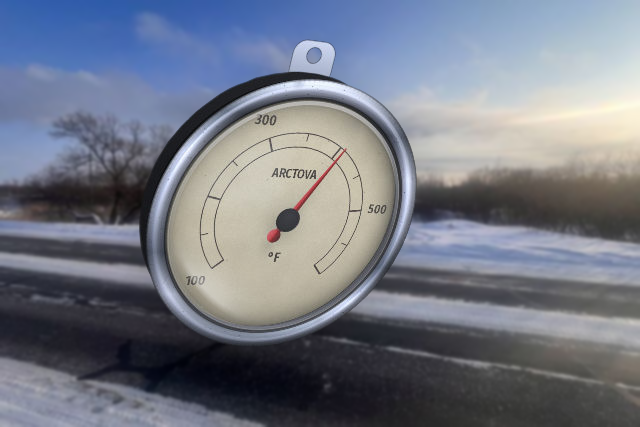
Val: 400 °F
